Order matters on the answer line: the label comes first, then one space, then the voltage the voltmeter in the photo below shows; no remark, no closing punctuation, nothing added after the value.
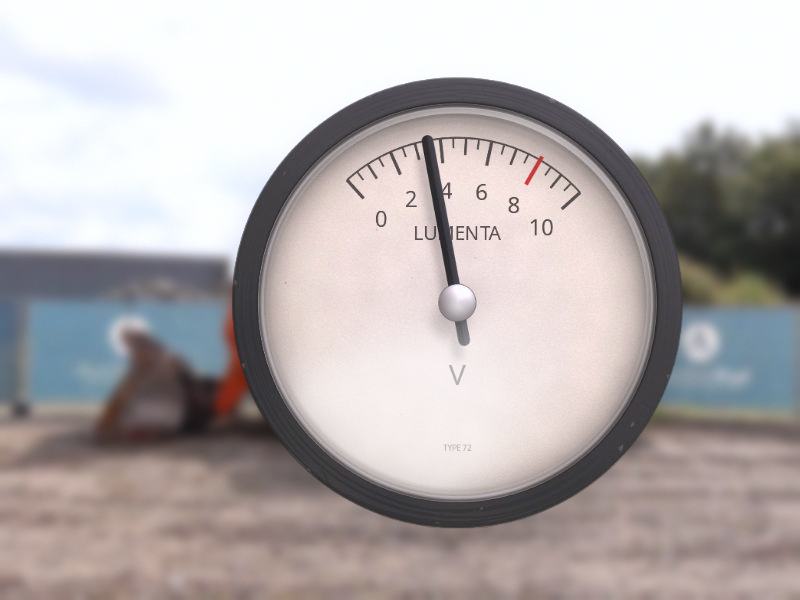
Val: 3.5 V
